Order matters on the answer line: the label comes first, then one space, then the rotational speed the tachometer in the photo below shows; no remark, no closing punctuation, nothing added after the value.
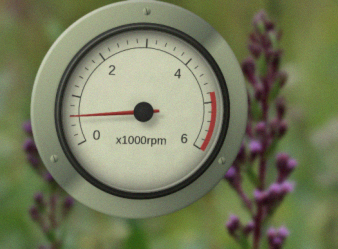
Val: 600 rpm
